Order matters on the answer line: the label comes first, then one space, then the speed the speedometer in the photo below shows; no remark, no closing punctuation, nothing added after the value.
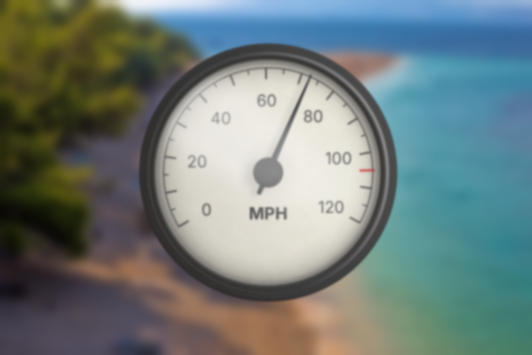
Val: 72.5 mph
